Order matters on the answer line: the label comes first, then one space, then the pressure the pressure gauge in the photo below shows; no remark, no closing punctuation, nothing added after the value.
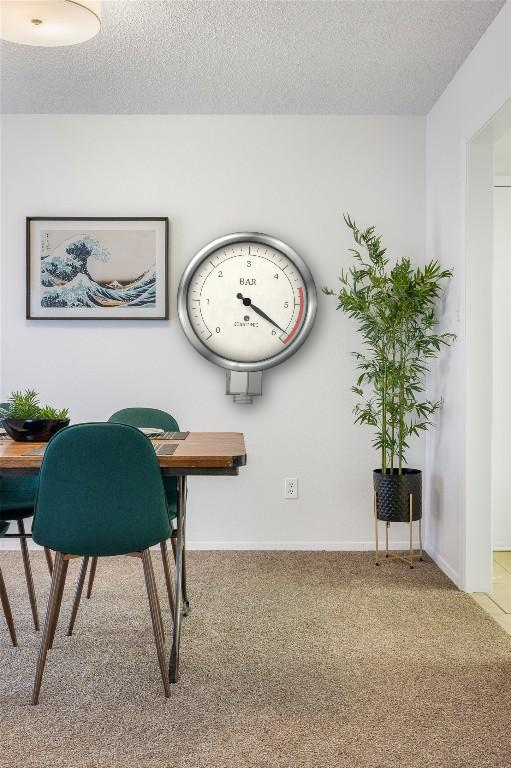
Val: 5.8 bar
